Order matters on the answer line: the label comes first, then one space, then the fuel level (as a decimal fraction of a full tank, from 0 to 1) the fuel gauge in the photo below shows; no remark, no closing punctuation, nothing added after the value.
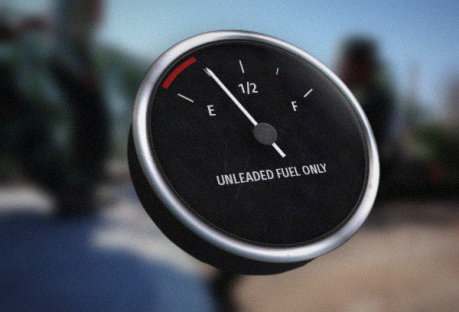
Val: 0.25
